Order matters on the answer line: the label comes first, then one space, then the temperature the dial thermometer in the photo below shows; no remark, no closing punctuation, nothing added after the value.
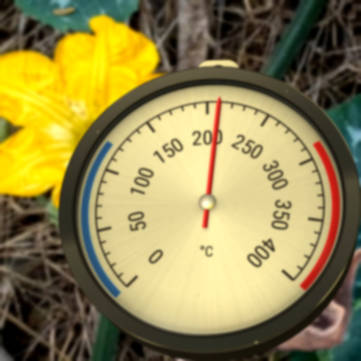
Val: 210 °C
